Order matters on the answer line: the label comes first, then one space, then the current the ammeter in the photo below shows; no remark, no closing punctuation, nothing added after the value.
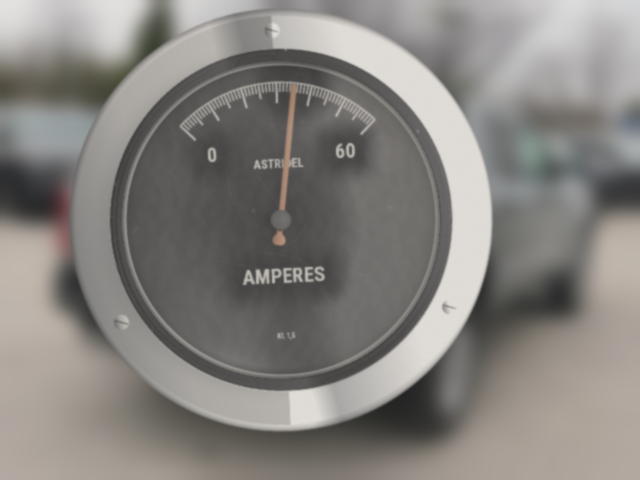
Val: 35 A
